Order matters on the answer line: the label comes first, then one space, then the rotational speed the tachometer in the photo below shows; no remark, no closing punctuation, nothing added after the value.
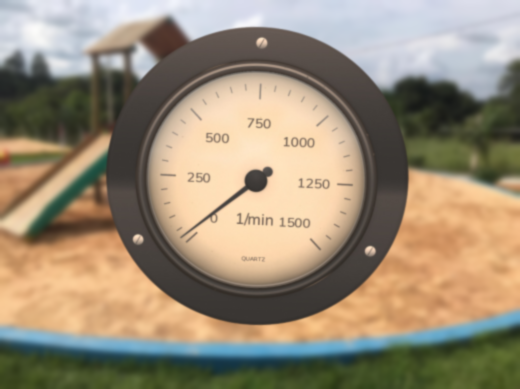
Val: 25 rpm
